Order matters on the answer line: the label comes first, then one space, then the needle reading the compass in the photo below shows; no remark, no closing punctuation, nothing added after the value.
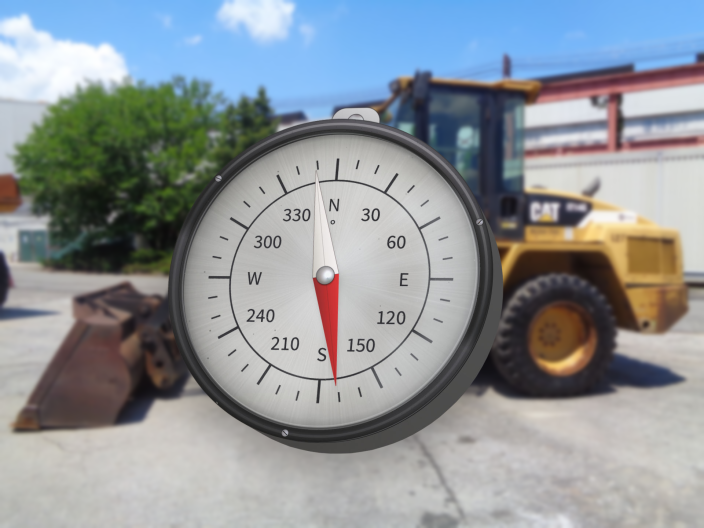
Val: 170 °
